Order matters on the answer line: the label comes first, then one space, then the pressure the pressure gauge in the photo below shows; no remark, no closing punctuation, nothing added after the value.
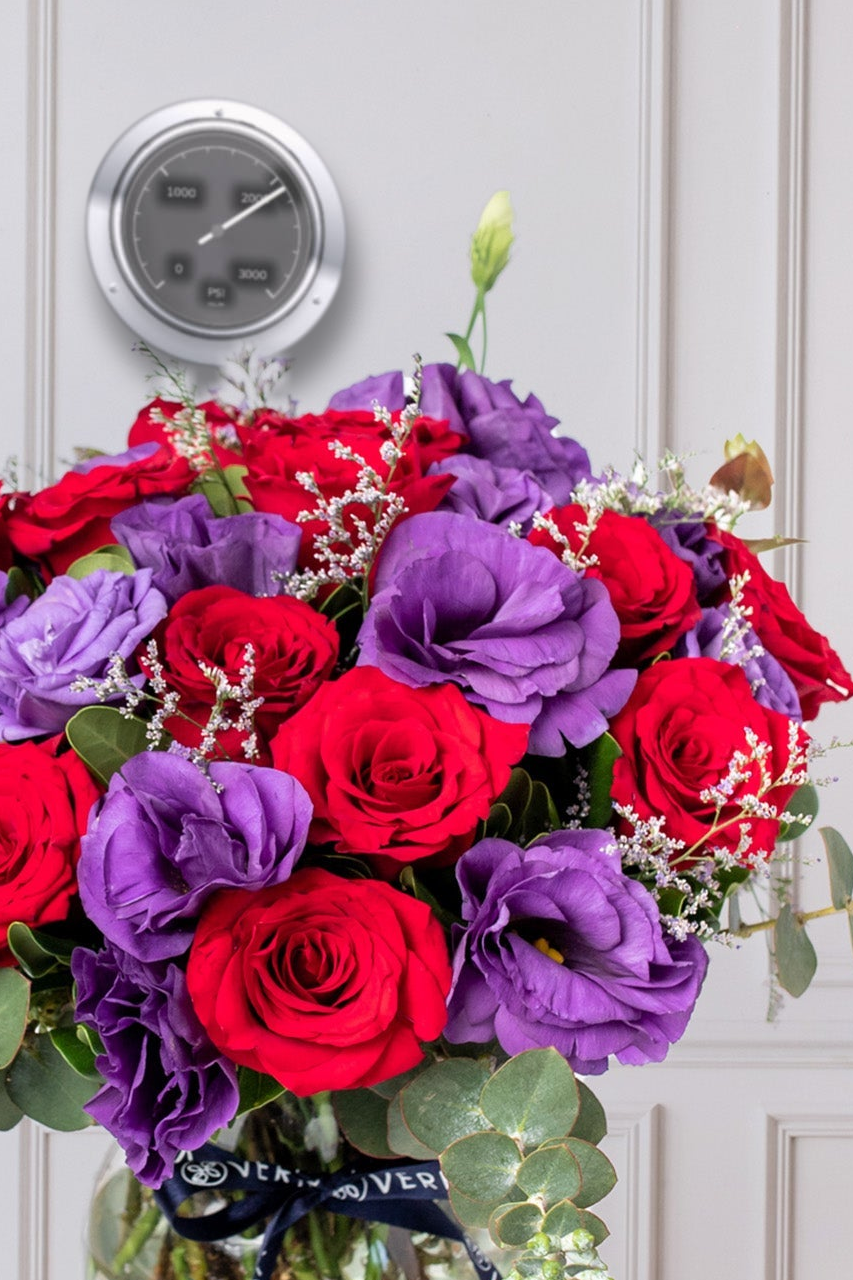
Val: 2100 psi
